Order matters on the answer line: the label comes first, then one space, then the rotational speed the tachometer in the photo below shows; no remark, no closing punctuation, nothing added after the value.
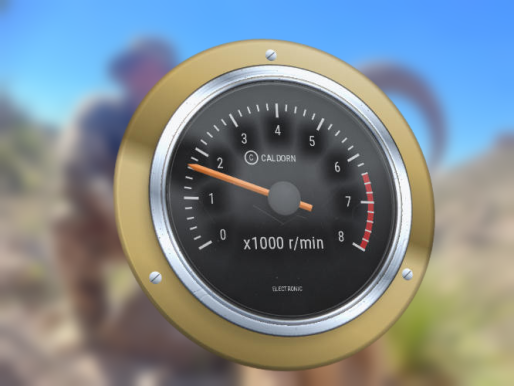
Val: 1600 rpm
